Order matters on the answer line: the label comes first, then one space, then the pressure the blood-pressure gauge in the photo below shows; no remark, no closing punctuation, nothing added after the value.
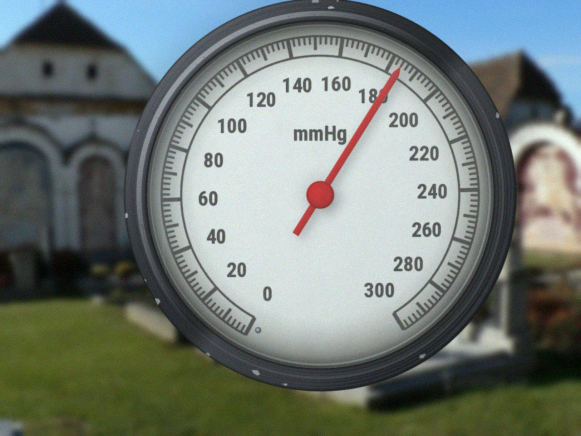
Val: 184 mmHg
